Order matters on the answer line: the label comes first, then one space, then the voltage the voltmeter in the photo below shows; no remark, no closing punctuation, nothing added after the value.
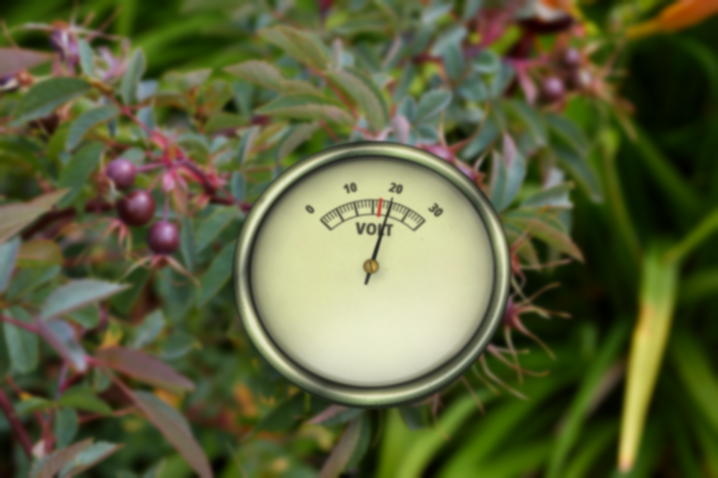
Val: 20 V
